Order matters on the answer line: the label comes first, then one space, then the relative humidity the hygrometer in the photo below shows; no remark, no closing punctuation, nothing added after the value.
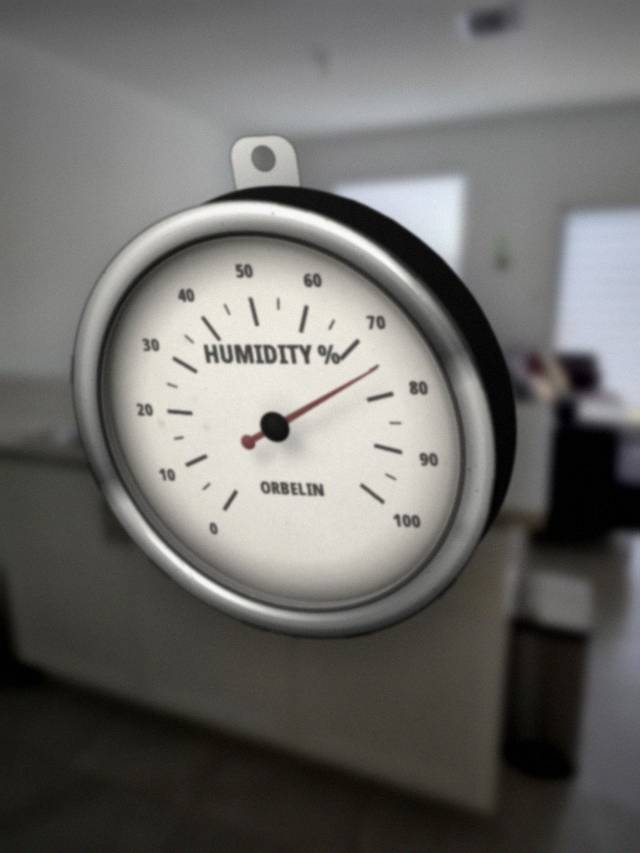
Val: 75 %
